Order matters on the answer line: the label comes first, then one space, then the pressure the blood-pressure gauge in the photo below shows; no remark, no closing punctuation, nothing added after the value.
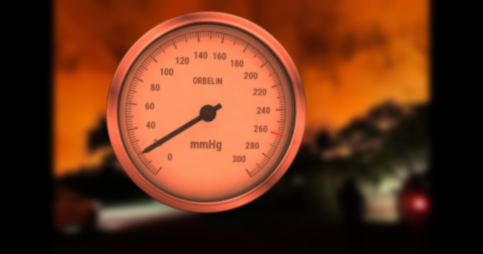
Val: 20 mmHg
